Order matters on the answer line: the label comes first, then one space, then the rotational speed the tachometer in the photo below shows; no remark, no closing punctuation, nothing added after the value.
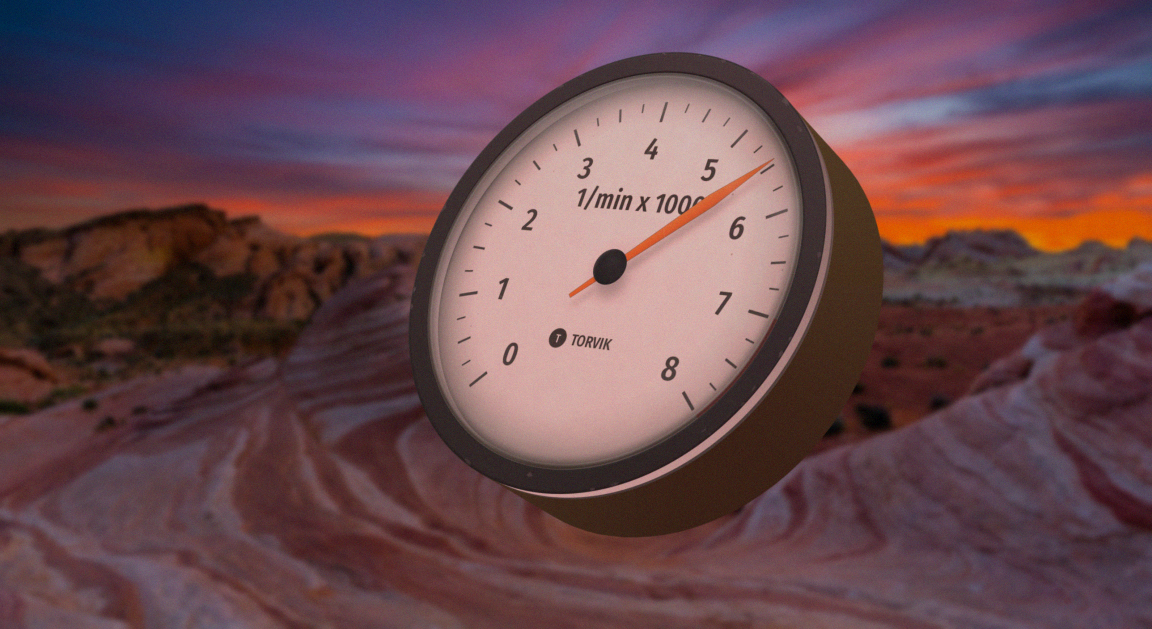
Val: 5500 rpm
